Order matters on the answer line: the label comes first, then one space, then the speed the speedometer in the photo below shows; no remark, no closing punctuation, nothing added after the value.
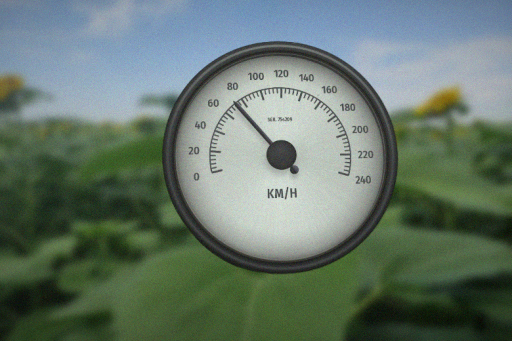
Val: 72 km/h
